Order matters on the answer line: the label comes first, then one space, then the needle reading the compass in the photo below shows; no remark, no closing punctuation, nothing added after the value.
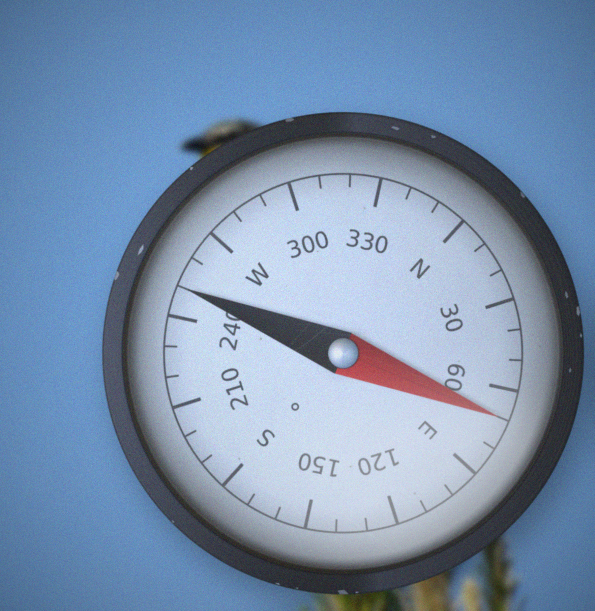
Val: 70 °
